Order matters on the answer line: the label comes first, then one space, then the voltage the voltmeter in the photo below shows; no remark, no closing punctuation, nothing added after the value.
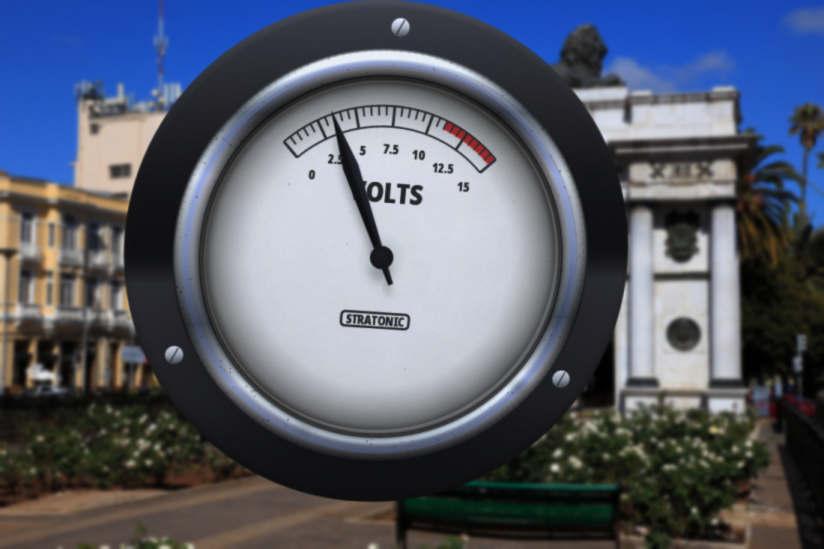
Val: 3.5 V
